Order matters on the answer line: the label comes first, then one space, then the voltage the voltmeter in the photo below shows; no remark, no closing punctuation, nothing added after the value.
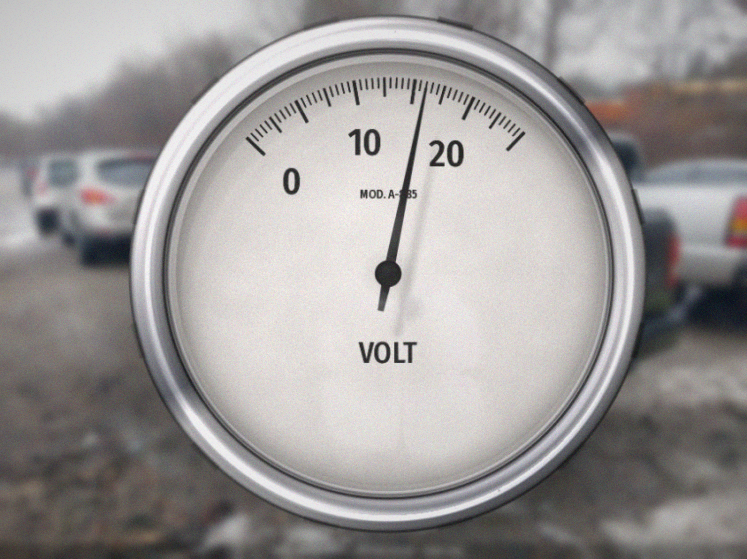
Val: 16 V
